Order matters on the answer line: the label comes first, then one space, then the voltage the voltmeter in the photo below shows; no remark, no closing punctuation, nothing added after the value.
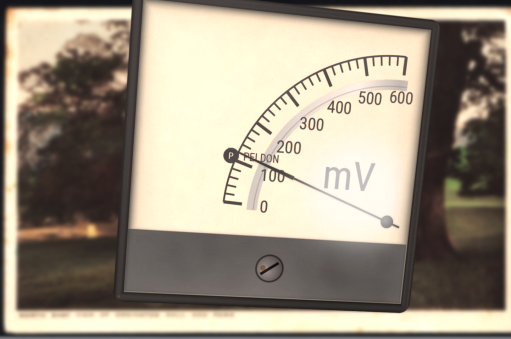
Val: 120 mV
